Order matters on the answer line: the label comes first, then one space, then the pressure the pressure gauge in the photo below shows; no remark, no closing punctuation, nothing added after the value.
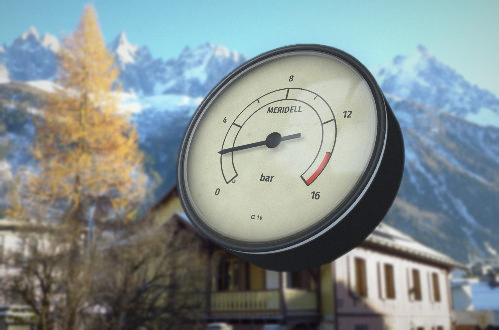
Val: 2 bar
